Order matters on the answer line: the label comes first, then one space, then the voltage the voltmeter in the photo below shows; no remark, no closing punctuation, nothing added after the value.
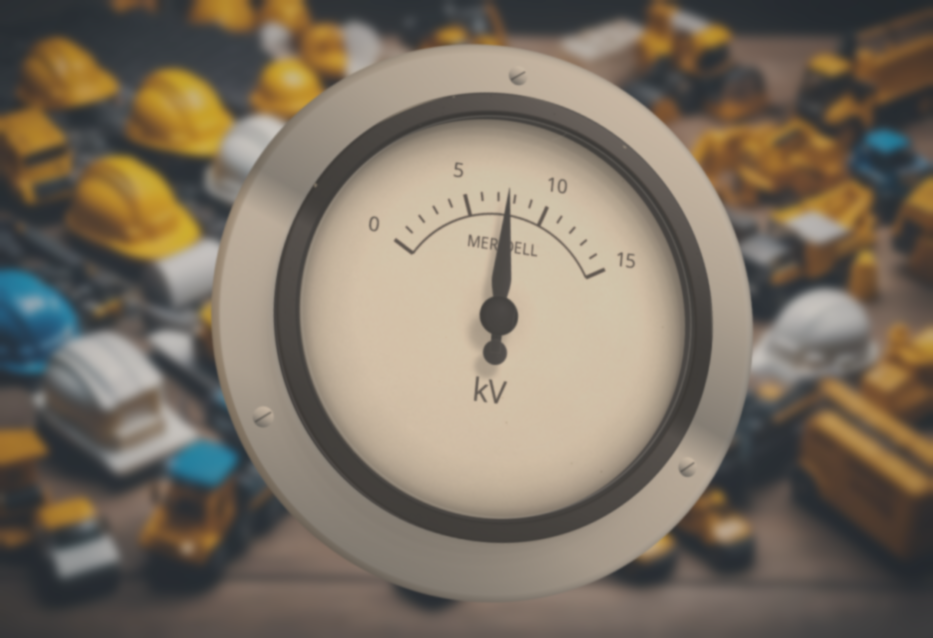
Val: 7.5 kV
